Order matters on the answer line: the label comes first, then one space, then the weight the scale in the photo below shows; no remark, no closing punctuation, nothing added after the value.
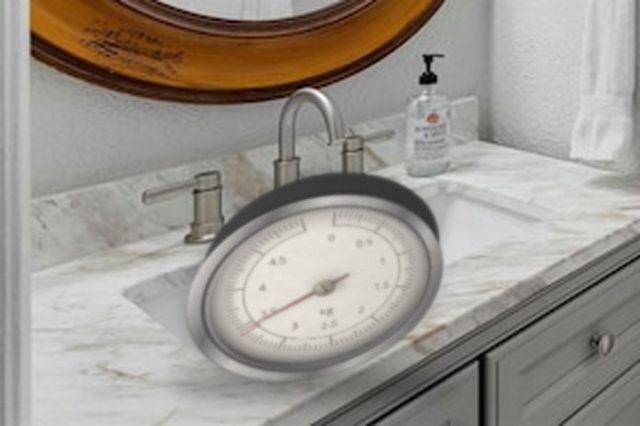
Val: 3.5 kg
